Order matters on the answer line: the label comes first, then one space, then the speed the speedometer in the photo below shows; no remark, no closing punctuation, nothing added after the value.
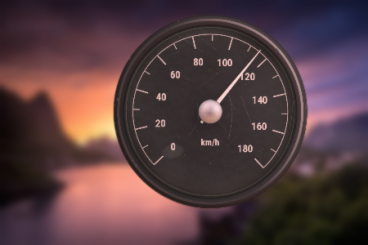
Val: 115 km/h
